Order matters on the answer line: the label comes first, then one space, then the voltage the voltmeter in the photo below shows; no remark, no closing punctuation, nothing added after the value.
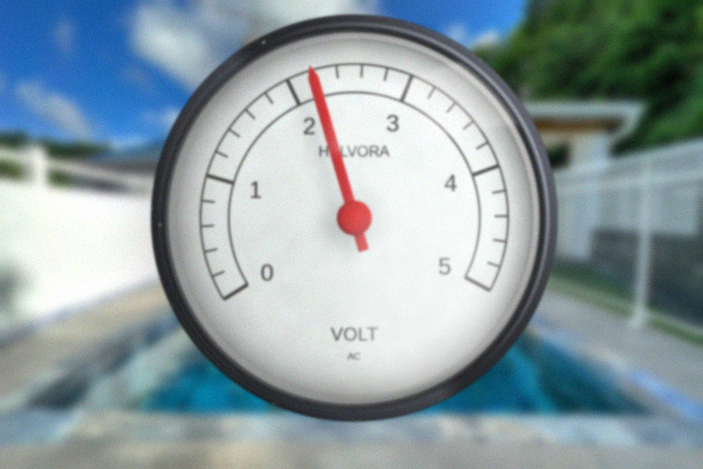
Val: 2.2 V
